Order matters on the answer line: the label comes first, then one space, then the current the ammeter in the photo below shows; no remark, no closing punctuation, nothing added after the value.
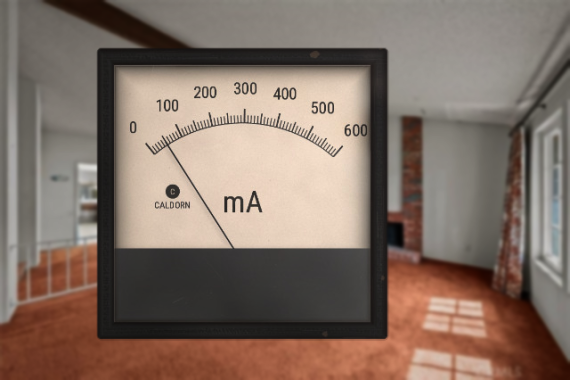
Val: 50 mA
